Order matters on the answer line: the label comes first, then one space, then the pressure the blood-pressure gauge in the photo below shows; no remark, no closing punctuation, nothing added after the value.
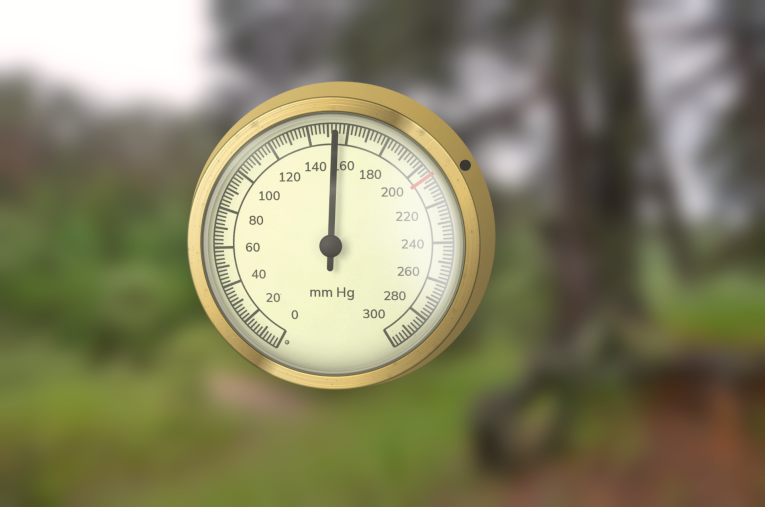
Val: 154 mmHg
